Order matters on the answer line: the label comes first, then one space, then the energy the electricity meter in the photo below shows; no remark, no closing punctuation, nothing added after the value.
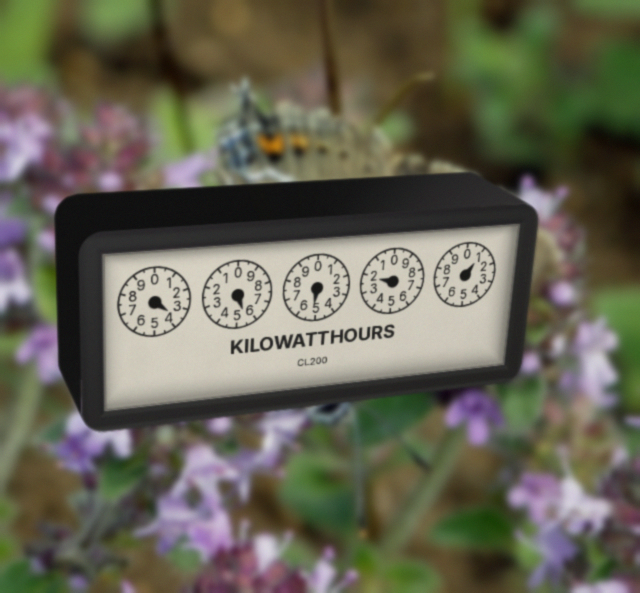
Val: 35521 kWh
